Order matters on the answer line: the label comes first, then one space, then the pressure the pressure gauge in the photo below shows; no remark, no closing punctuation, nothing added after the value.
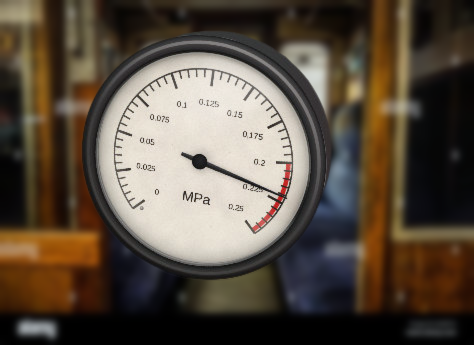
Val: 0.22 MPa
